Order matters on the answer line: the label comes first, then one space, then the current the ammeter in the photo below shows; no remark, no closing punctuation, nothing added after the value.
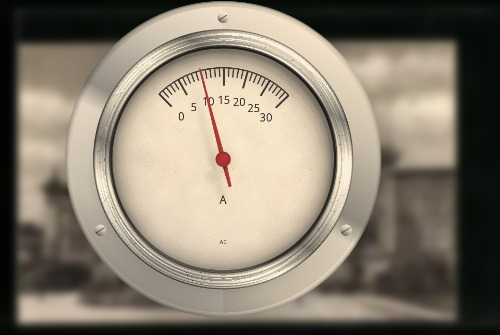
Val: 10 A
